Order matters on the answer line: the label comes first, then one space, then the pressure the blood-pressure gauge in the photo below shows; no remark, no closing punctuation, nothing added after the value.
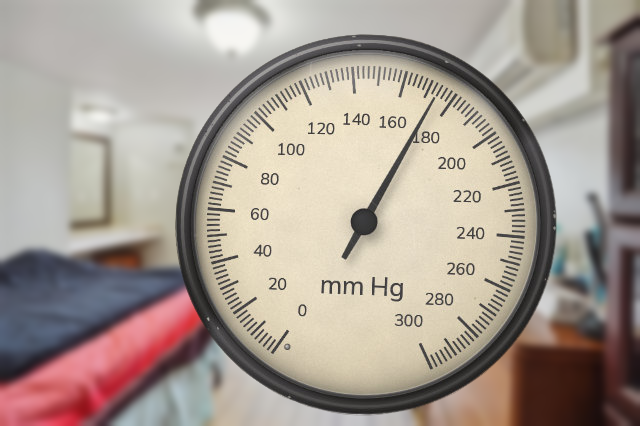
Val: 174 mmHg
